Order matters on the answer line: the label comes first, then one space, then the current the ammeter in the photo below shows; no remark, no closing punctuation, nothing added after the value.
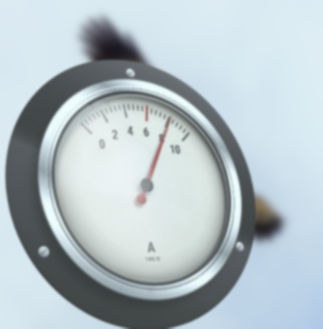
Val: 8 A
